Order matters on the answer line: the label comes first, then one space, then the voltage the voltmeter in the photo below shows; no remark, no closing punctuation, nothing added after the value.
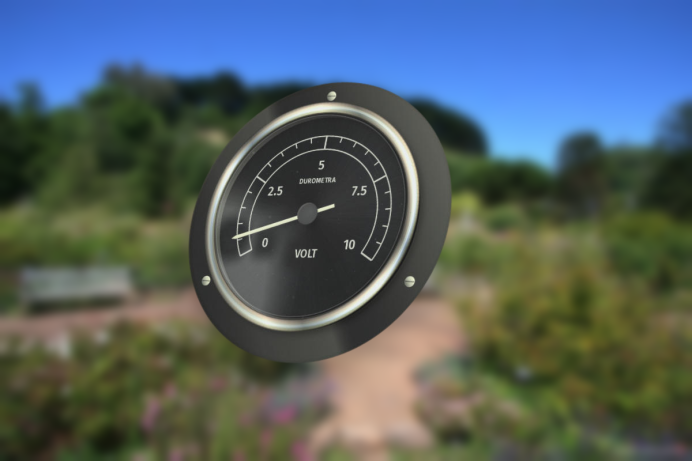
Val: 0.5 V
